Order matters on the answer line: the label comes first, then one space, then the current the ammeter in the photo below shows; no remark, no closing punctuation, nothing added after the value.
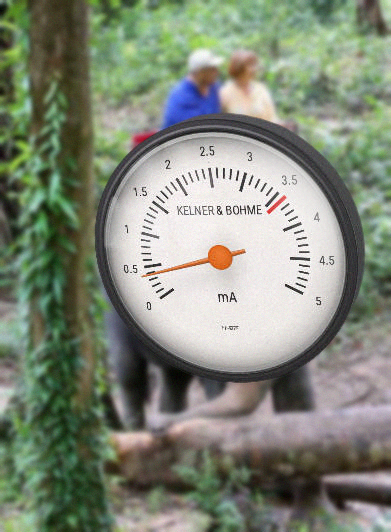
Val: 0.4 mA
